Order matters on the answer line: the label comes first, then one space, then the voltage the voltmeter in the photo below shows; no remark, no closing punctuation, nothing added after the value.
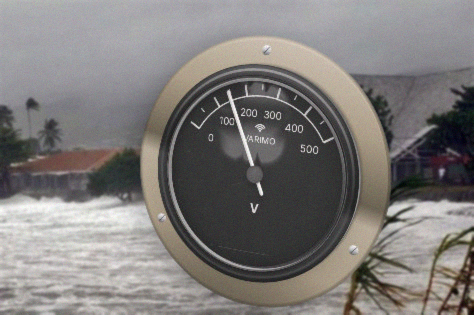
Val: 150 V
